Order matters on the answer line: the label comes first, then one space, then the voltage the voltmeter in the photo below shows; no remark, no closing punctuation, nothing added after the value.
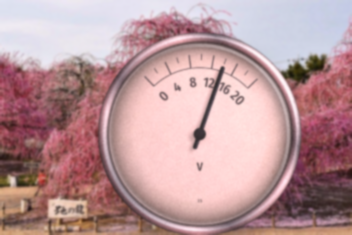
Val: 14 V
